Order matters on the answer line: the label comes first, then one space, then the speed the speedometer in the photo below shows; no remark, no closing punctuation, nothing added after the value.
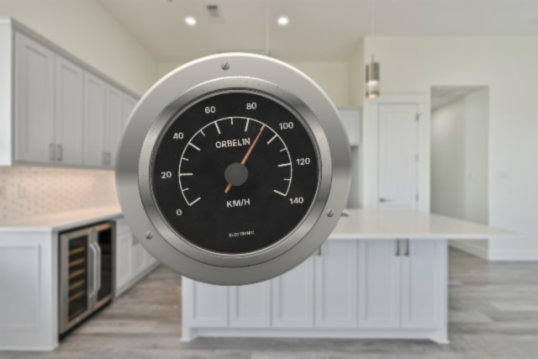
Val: 90 km/h
